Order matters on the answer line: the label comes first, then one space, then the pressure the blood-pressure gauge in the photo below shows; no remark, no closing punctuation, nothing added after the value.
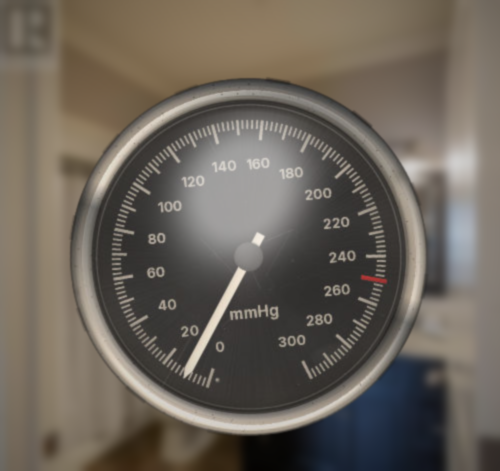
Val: 10 mmHg
